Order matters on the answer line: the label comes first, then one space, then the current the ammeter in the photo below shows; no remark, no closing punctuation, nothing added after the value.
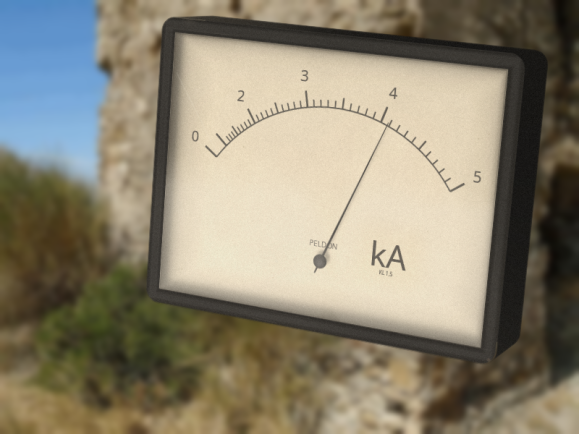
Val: 4.1 kA
